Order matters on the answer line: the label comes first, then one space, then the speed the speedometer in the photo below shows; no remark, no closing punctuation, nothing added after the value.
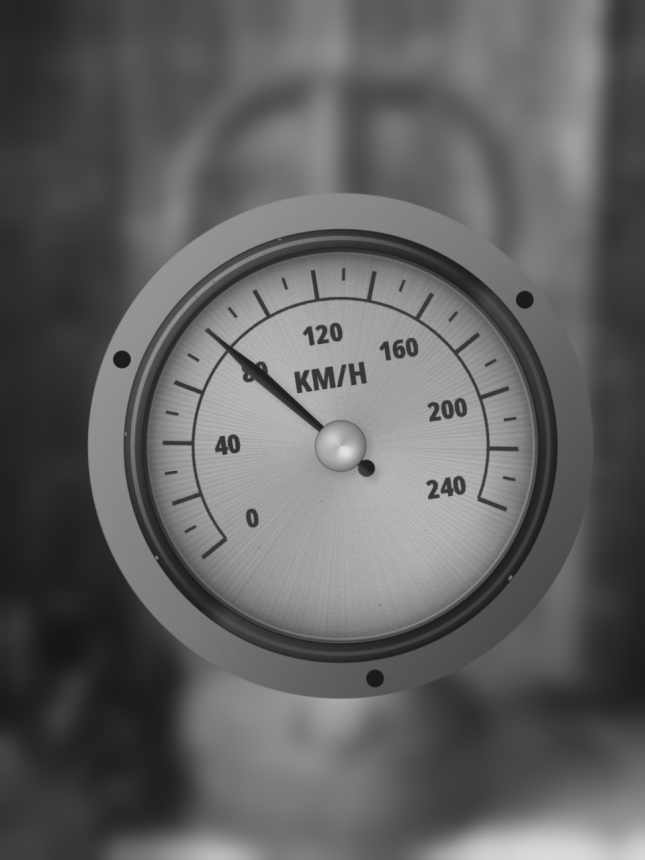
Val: 80 km/h
